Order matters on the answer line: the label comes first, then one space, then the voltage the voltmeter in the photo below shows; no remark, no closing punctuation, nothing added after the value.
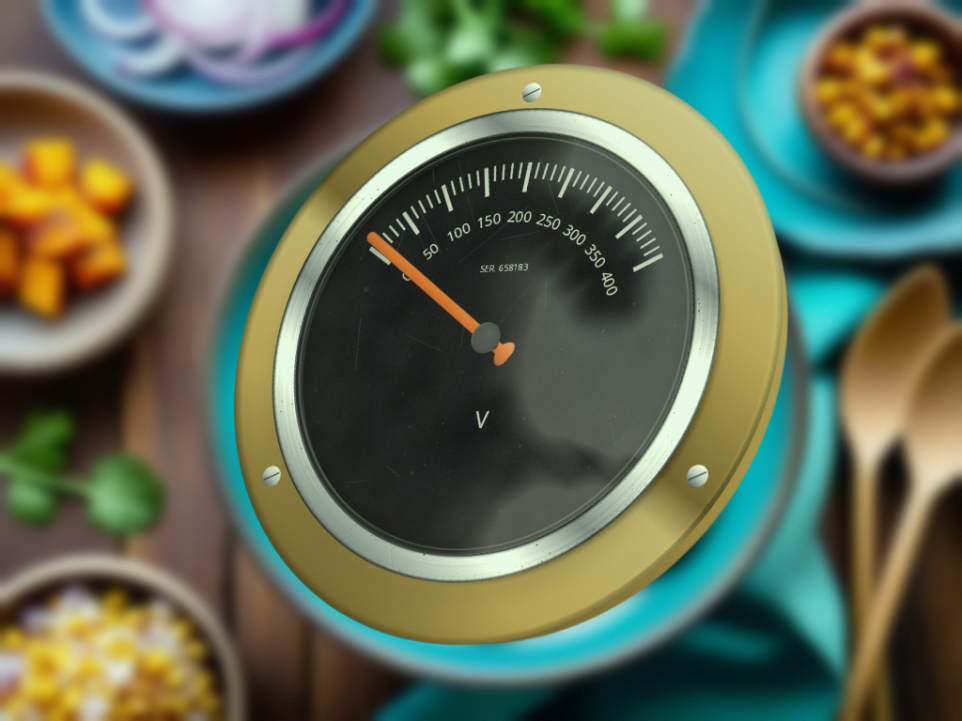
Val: 10 V
